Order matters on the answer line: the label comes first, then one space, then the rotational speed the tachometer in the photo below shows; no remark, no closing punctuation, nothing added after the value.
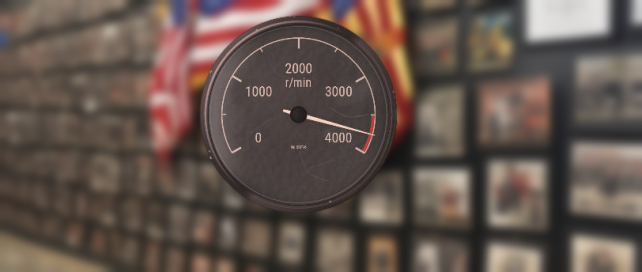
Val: 3750 rpm
